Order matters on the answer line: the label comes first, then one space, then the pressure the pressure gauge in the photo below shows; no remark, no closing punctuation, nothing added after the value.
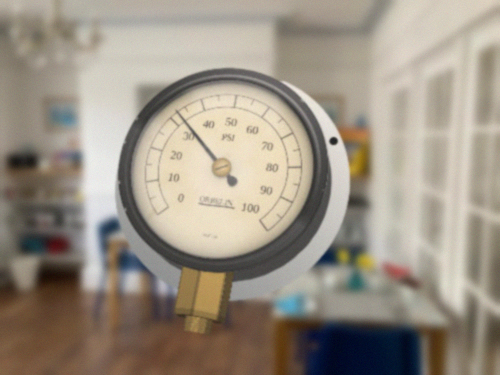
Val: 32.5 psi
